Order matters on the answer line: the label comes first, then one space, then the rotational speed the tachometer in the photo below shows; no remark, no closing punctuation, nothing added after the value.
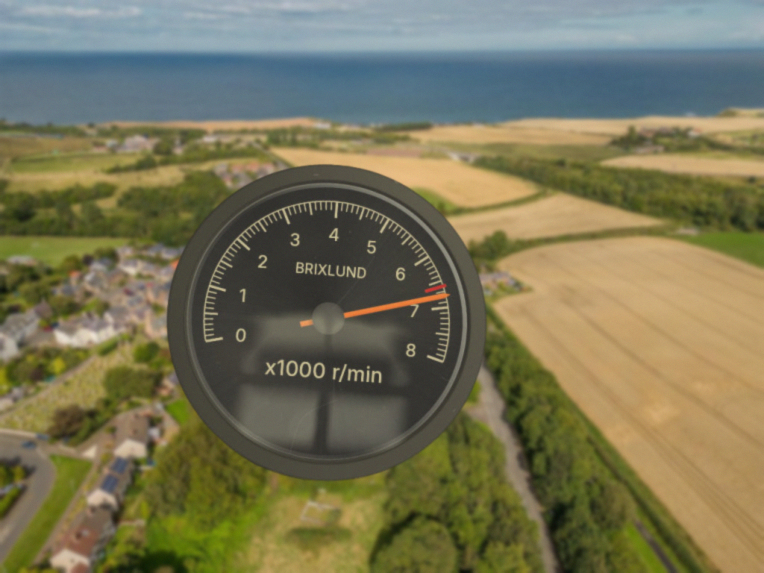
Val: 6800 rpm
